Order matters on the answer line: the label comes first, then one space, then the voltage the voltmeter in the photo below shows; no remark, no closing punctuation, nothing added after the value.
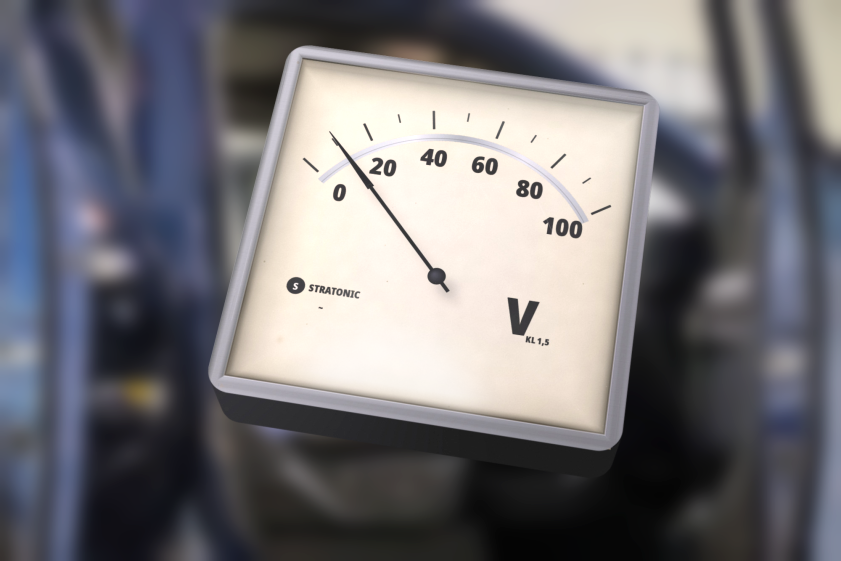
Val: 10 V
